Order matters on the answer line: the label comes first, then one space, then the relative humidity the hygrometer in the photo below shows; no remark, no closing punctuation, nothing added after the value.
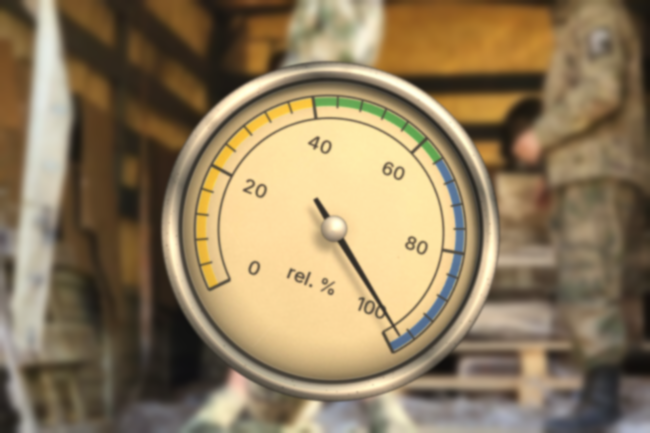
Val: 98 %
